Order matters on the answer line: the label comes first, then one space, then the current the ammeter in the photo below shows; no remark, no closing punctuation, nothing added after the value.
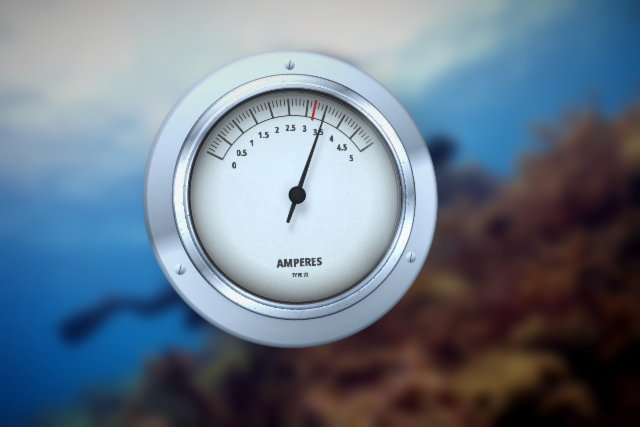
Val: 3.5 A
